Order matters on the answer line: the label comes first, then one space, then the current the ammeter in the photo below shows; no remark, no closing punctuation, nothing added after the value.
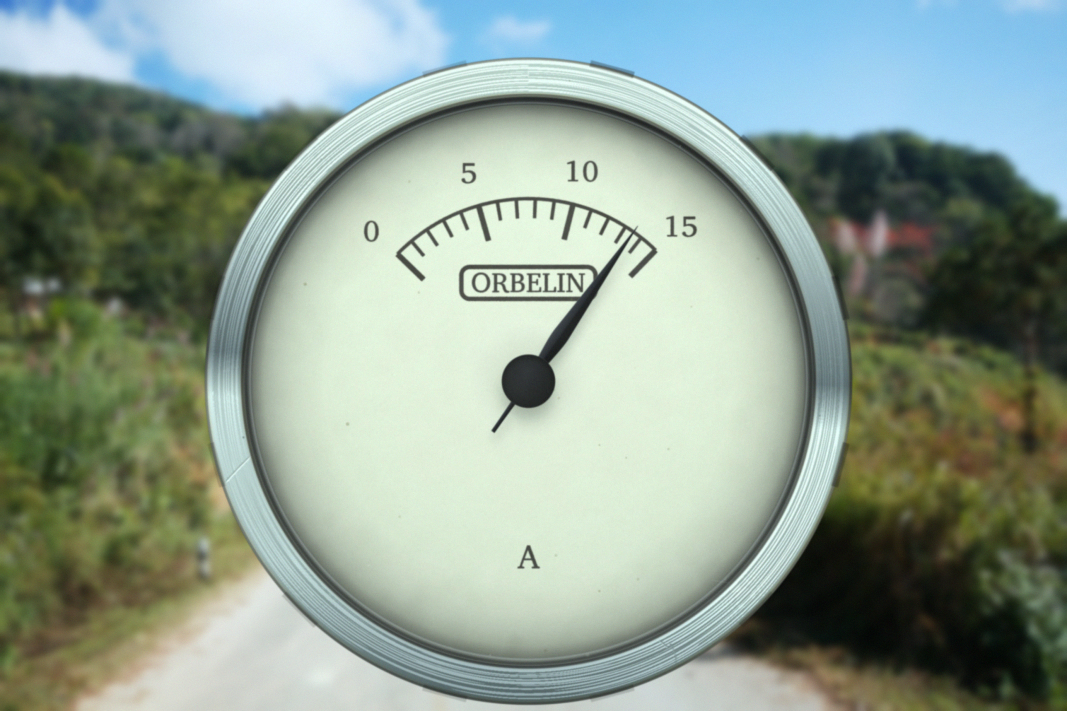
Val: 13.5 A
